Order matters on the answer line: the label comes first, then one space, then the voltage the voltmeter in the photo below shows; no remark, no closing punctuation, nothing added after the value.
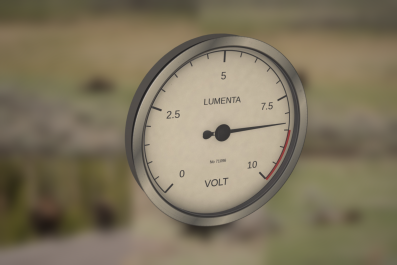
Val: 8.25 V
